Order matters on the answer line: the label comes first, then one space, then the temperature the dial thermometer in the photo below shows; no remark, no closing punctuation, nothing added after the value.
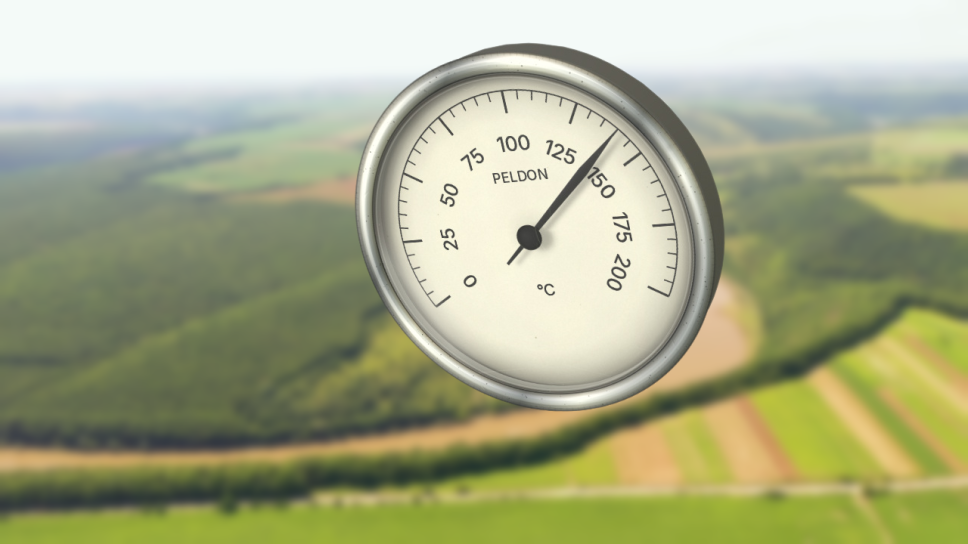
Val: 140 °C
